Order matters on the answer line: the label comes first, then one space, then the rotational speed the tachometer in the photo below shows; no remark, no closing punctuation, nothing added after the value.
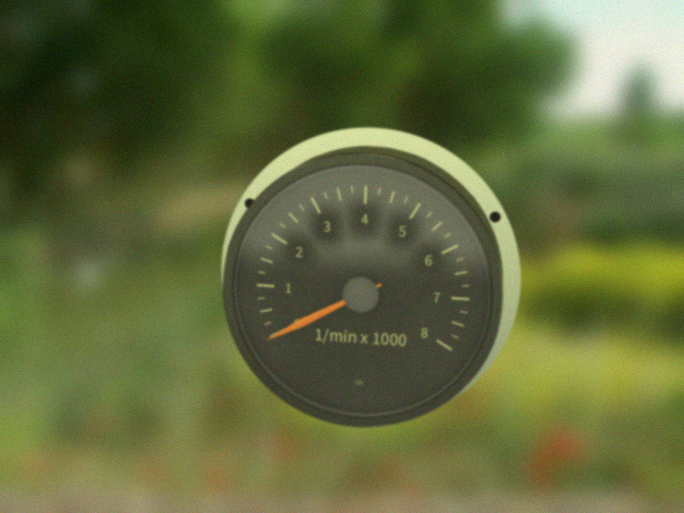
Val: 0 rpm
